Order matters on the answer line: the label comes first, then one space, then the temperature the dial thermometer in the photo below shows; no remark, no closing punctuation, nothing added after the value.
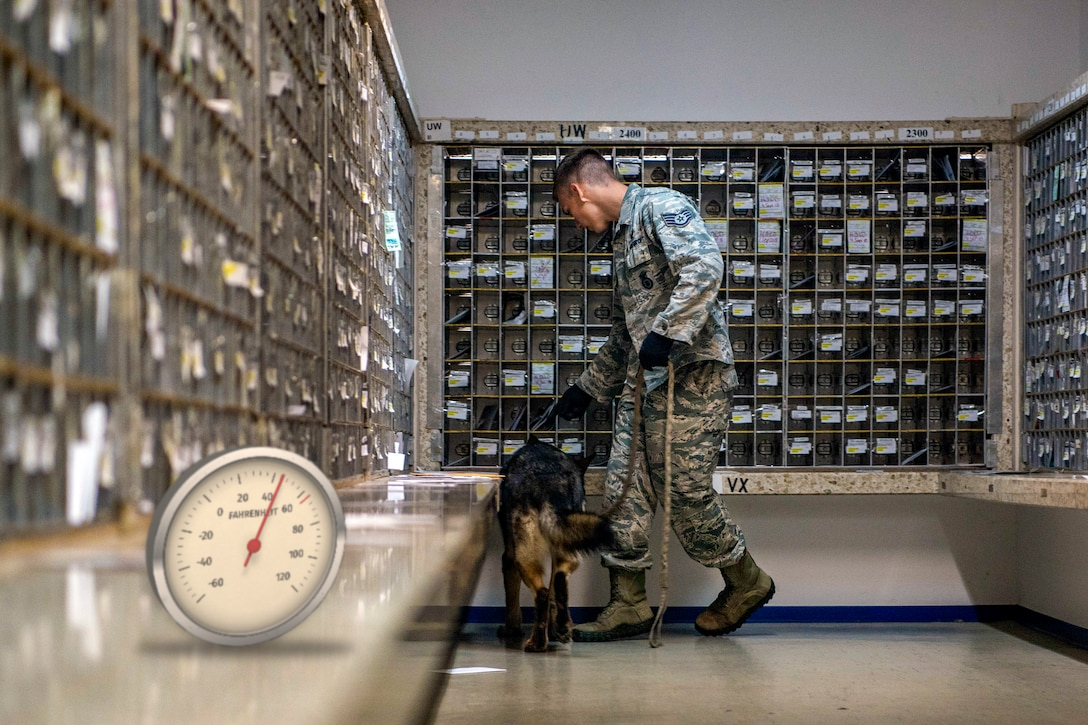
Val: 44 °F
